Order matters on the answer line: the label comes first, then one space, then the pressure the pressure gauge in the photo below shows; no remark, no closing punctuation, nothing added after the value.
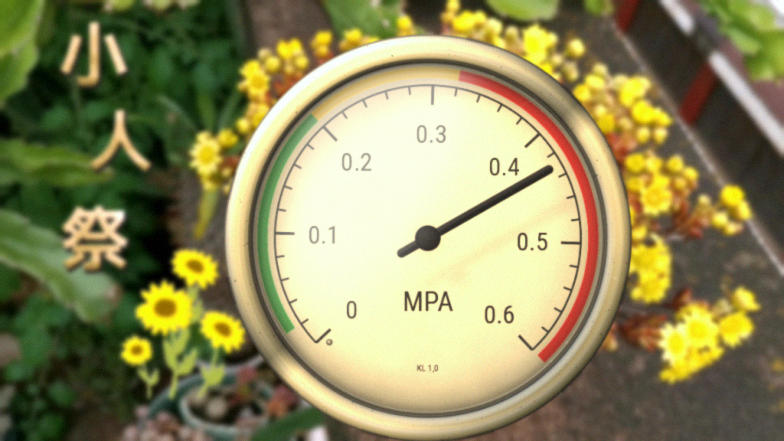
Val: 0.43 MPa
